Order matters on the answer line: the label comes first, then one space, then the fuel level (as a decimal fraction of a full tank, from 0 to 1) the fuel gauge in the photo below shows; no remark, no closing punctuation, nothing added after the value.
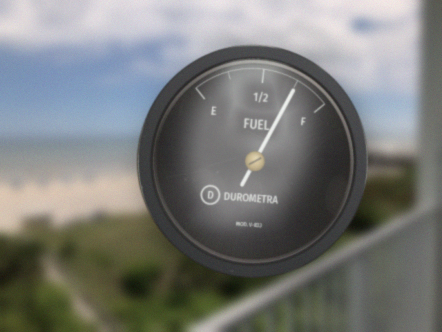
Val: 0.75
